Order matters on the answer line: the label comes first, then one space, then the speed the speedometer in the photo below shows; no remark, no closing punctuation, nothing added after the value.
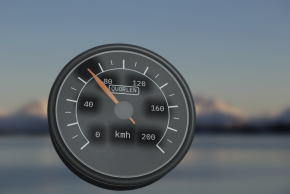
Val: 70 km/h
